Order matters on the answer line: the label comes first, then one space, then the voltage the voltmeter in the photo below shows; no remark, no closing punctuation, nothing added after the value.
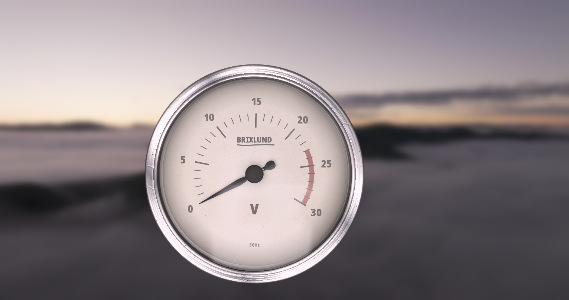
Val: 0 V
